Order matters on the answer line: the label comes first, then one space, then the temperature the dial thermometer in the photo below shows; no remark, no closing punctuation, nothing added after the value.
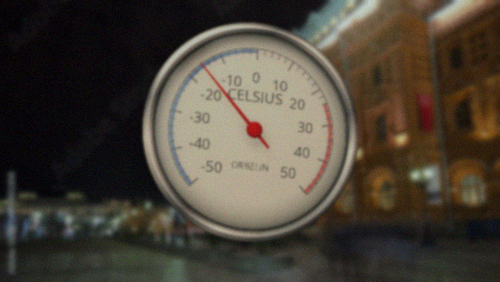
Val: -16 °C
